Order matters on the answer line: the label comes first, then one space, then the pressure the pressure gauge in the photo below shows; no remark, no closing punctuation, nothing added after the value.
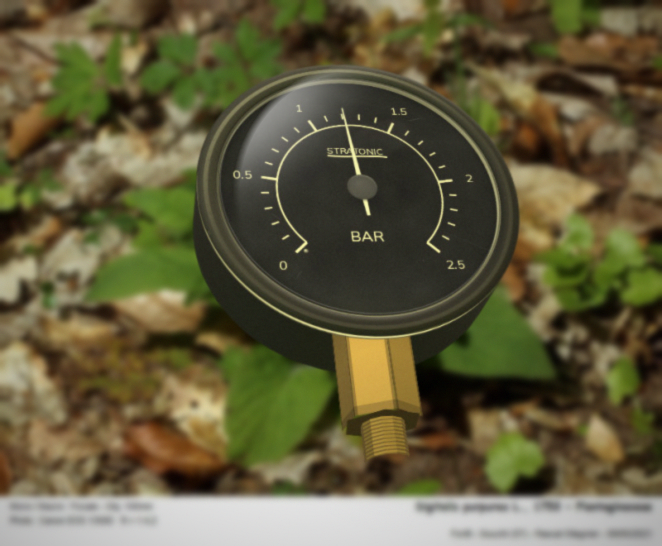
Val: 1.2 bar
